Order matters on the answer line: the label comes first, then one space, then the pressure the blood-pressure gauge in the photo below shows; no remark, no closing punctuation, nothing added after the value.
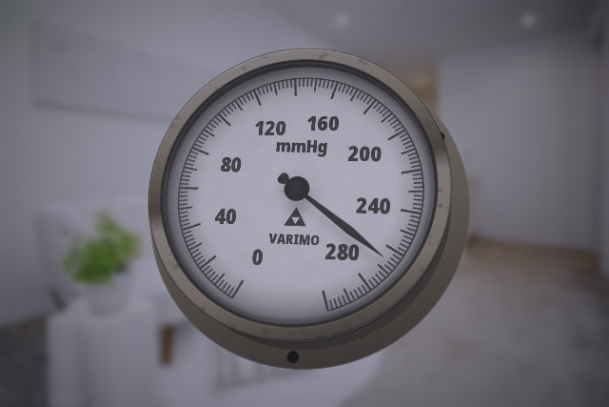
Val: 266 mmHg
